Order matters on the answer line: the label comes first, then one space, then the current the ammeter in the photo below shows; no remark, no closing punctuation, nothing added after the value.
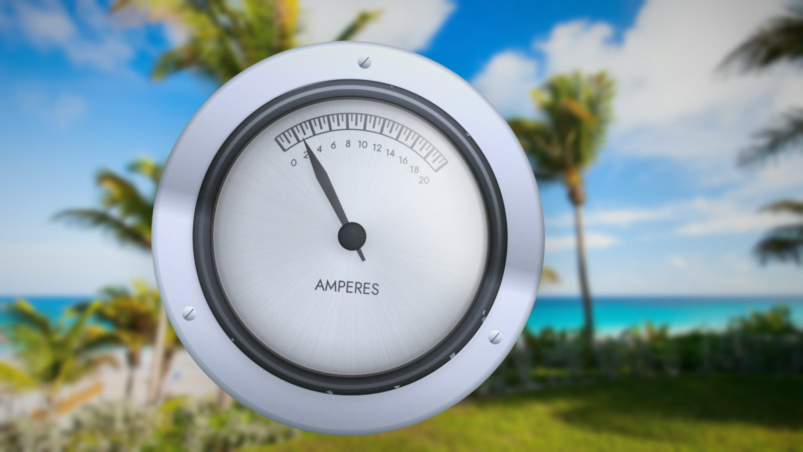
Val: 2.5 A
